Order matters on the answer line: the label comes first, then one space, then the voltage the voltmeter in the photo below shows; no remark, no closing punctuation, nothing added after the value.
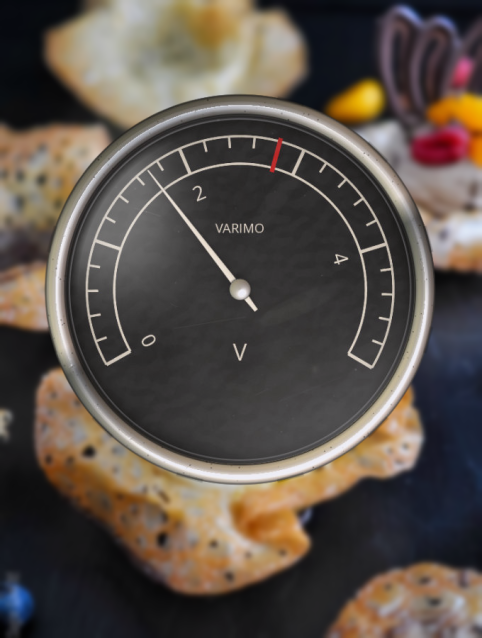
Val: 1.7 V
